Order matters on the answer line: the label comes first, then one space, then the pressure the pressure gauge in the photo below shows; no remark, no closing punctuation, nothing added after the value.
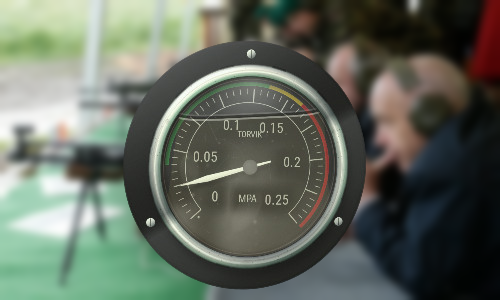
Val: 0.025 MPa
